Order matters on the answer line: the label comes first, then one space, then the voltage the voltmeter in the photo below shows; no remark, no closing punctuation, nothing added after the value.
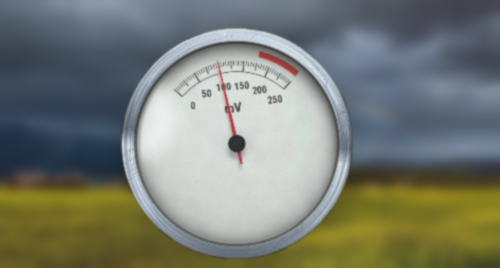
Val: 100 mV
